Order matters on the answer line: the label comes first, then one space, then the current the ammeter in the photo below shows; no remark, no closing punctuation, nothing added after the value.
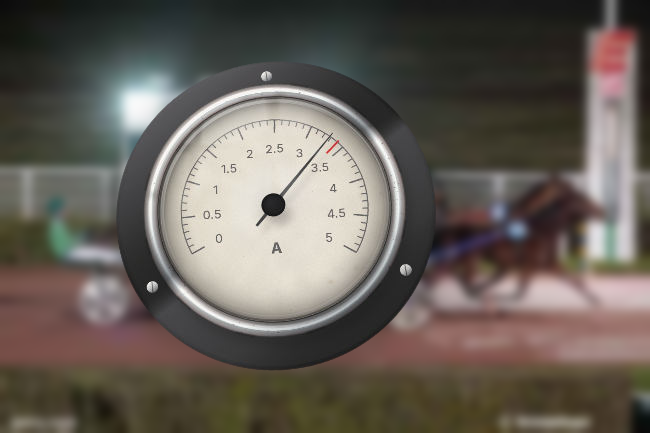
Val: 3.3 A
